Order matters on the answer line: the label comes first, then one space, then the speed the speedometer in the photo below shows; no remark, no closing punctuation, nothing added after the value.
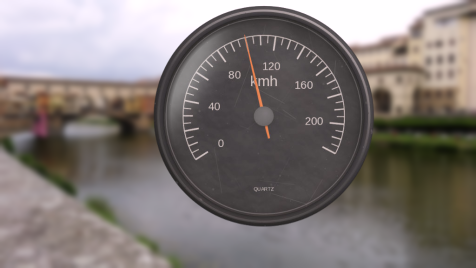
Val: 100 km/h
